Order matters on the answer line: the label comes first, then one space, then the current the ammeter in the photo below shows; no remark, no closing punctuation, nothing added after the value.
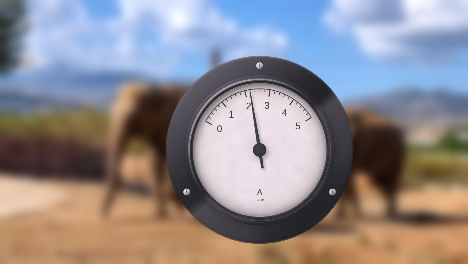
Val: 2.2 A
